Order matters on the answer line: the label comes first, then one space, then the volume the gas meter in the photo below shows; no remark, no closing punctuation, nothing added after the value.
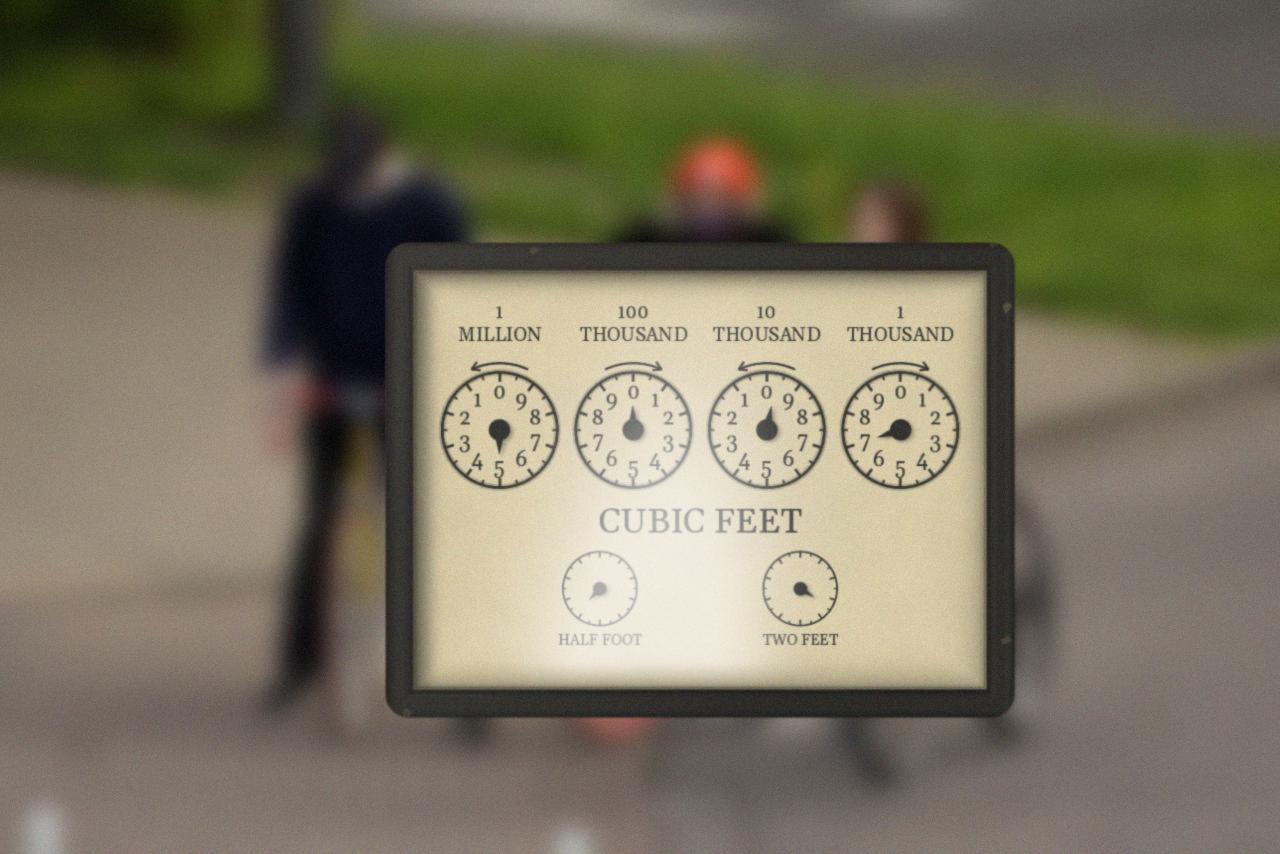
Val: 499700 ft³
